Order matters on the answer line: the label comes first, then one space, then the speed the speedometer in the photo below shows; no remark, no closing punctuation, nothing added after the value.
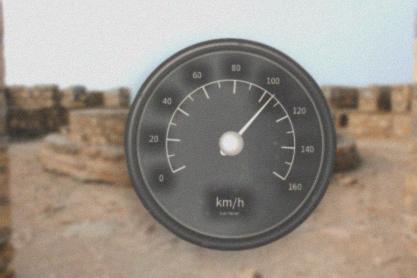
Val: 105 km/h
